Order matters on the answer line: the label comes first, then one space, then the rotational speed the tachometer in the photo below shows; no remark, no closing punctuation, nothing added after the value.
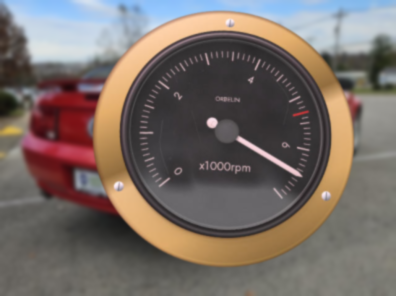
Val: 6500 rpm
